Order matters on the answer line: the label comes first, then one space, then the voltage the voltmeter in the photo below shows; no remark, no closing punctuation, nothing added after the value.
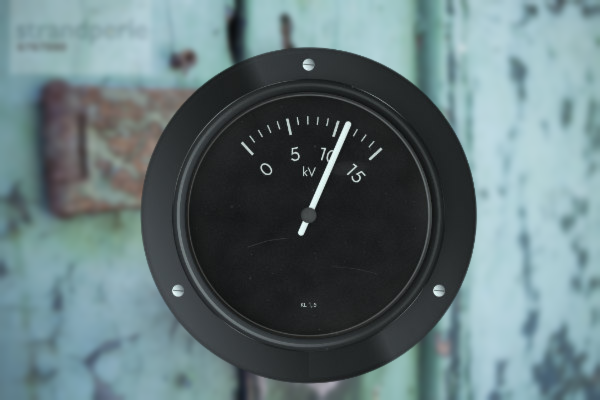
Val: 11 kV
